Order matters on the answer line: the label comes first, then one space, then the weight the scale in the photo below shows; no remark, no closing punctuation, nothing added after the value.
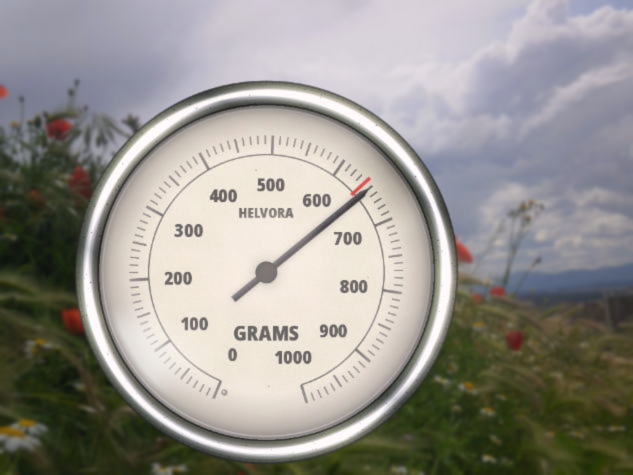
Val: 650 g
